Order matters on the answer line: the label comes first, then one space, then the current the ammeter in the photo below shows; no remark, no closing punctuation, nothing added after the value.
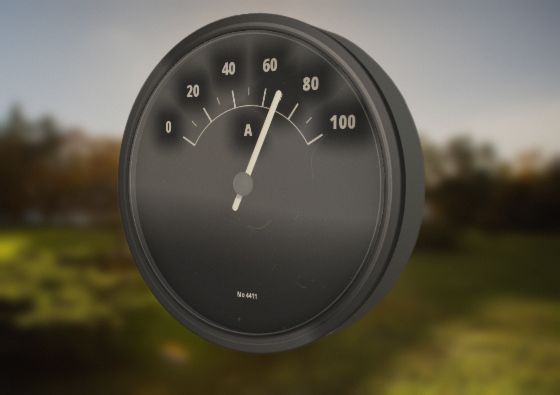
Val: 70 A
